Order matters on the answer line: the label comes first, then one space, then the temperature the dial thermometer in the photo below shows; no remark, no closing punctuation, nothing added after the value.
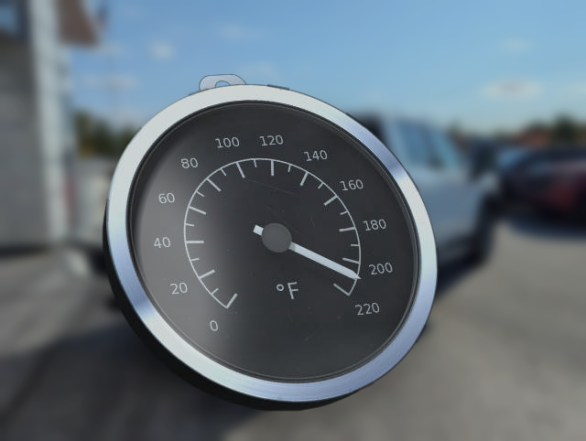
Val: 210 °F
